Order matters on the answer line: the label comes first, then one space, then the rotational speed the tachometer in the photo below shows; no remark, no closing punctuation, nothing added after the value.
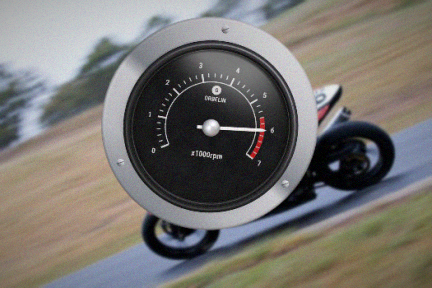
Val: 6000 rpm
